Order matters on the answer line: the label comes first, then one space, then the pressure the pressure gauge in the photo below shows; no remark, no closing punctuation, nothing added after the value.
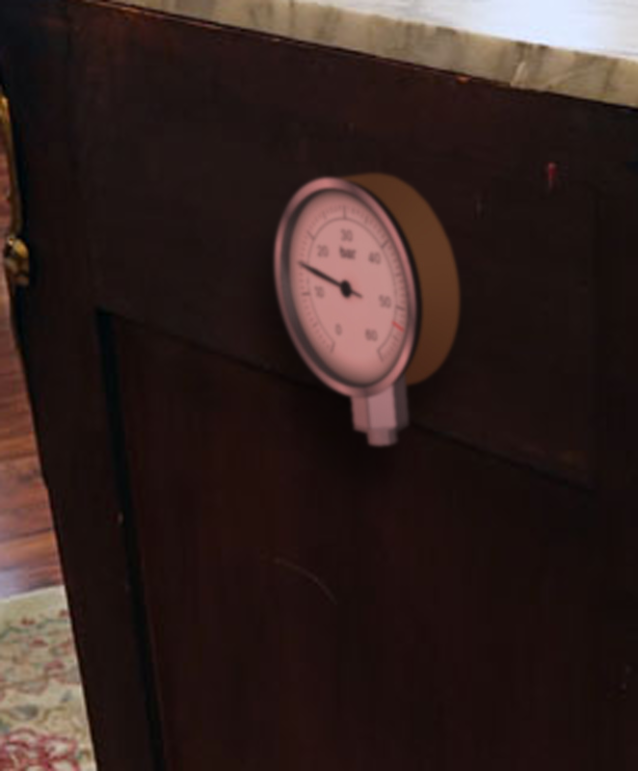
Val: 15 bar
